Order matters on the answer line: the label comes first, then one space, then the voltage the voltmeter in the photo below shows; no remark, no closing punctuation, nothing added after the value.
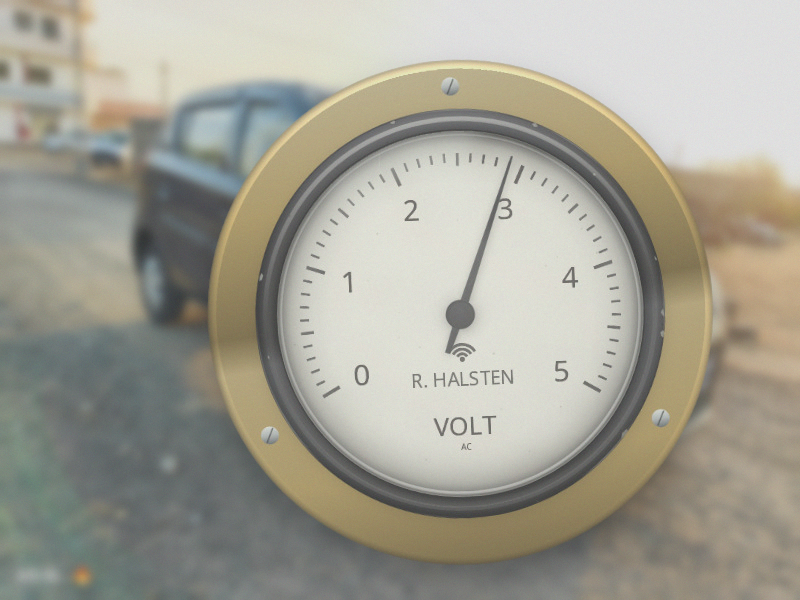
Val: 2.9 V
